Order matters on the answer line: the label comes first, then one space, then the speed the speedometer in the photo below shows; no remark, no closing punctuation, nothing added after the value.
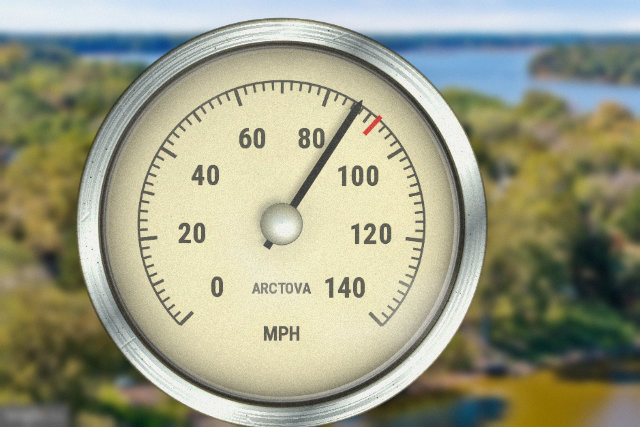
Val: 87 mph
